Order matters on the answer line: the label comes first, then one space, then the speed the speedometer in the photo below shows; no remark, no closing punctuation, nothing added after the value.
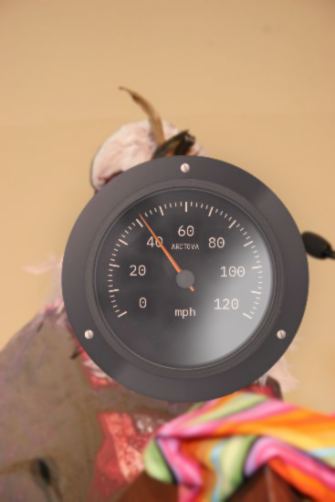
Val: 42 mph
